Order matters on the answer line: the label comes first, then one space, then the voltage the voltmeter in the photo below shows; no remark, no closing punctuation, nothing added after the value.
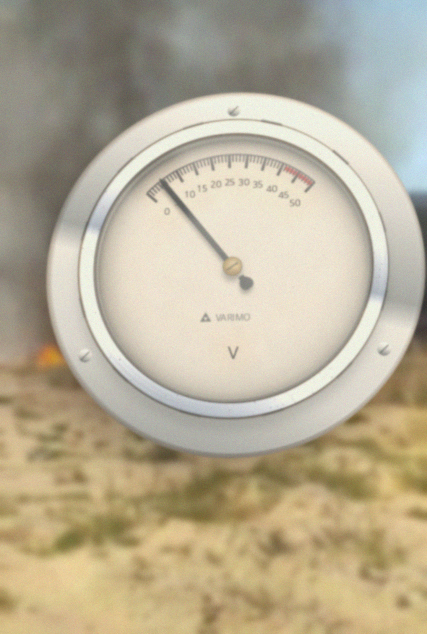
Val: 5 V
